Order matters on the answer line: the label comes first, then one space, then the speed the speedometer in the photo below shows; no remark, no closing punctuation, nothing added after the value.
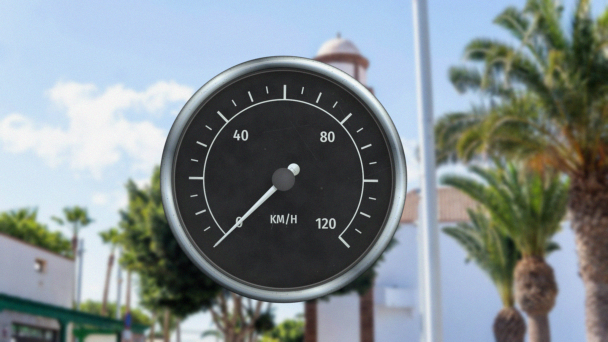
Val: 0 km/h
